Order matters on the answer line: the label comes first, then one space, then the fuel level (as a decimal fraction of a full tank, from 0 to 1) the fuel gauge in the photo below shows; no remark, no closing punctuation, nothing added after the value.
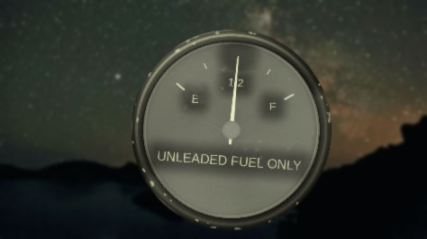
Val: 0.5
